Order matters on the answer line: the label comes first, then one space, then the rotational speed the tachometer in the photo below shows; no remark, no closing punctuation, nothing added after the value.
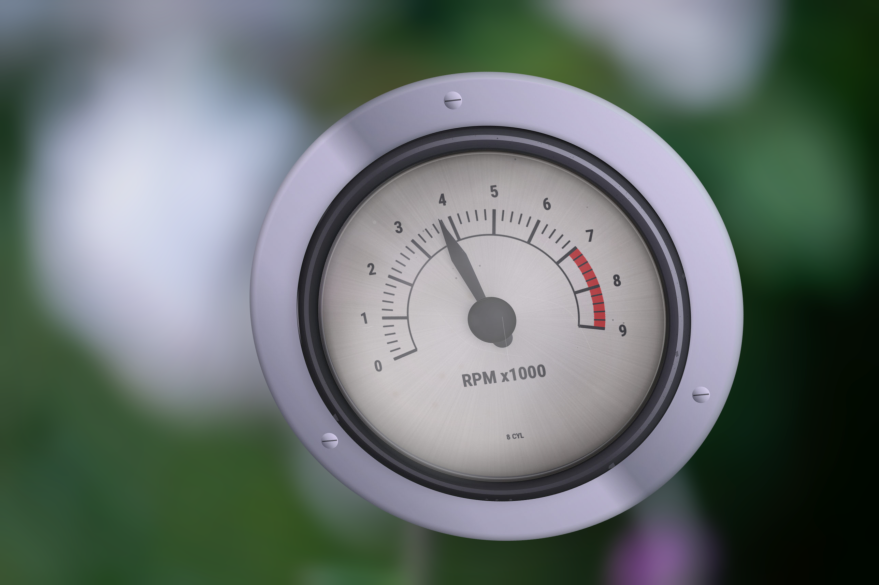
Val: 3800 rpm
